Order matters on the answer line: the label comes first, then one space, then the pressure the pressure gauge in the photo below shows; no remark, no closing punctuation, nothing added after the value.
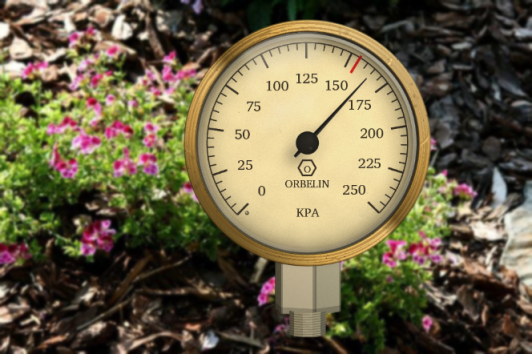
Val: 165 kPa
